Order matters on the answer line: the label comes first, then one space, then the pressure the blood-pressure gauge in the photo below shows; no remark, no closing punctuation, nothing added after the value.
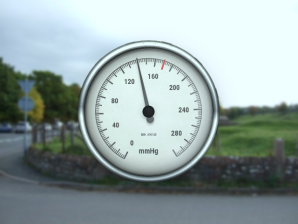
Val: 140 mmHg
